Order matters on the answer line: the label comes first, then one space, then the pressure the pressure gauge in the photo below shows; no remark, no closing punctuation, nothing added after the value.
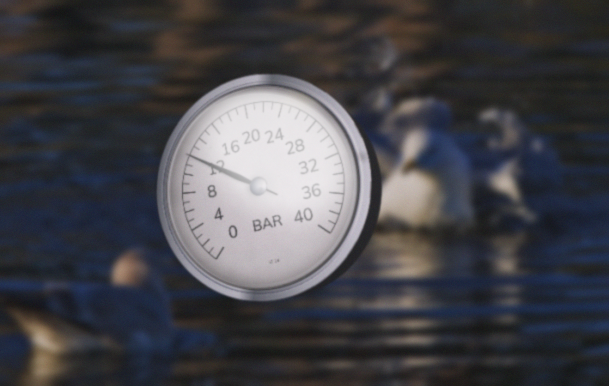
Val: 12 bar
